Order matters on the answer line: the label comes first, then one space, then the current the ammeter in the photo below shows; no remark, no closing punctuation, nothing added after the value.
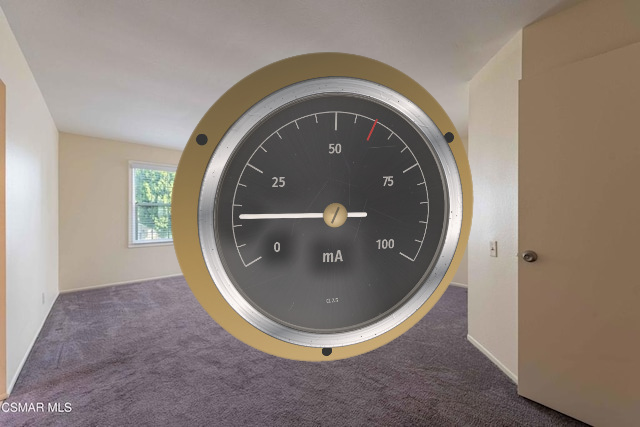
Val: 12.5 mA
